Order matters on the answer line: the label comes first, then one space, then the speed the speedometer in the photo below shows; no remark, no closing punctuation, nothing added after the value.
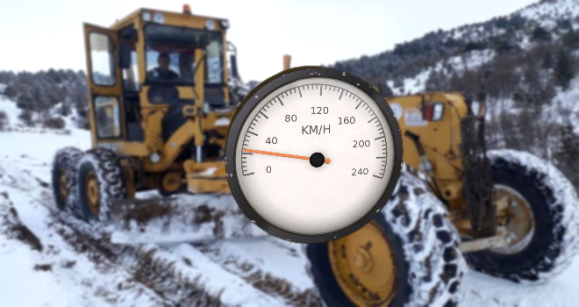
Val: 24 km/h
